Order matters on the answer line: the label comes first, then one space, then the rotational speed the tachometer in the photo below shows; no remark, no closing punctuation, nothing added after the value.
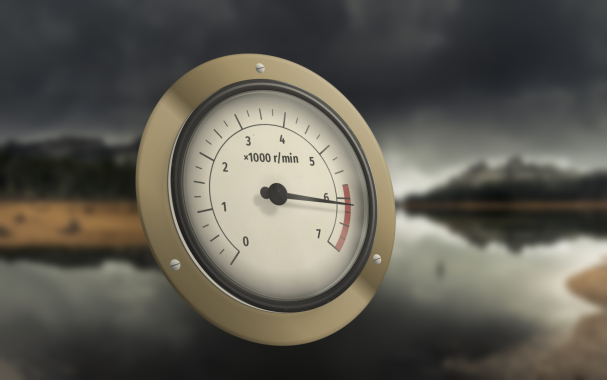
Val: 6125 rpm
